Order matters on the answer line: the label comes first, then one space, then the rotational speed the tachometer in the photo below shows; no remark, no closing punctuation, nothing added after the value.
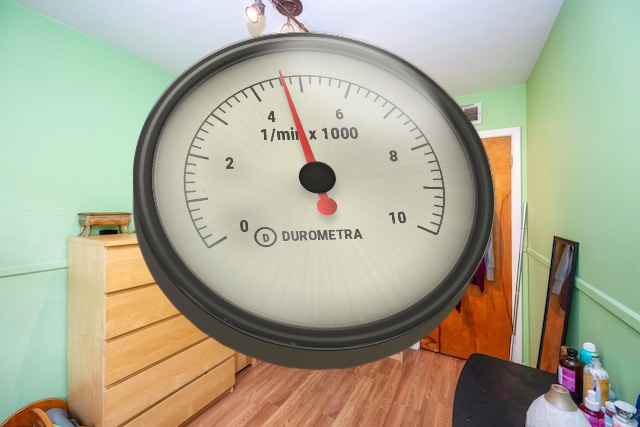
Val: 4600 rpm
